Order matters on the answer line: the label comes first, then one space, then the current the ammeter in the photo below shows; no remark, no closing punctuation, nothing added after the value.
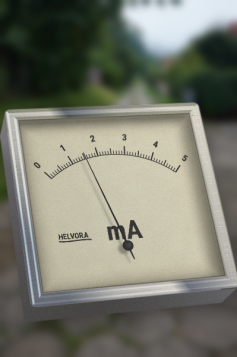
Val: 1.5 mA
